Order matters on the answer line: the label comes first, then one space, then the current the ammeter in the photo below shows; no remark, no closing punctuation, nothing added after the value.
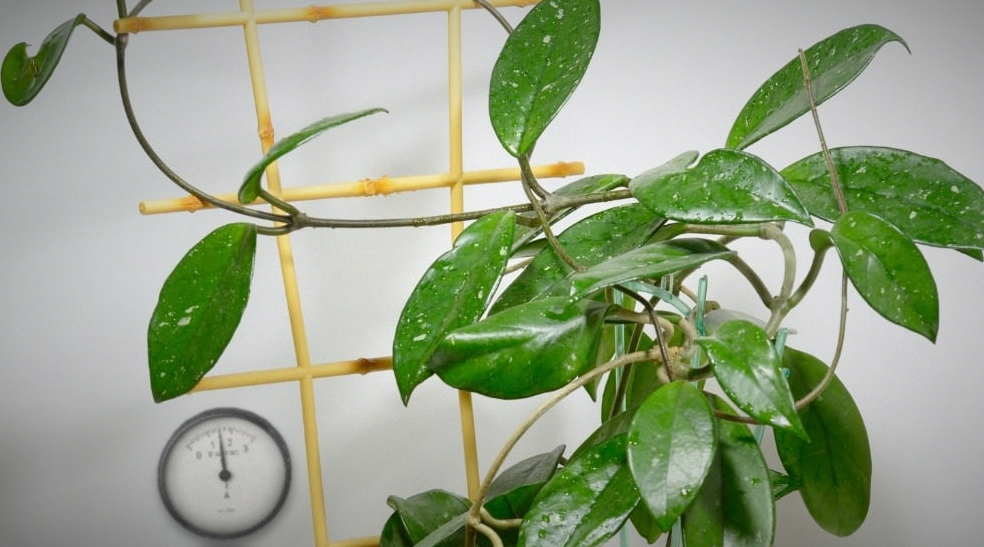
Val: 1.5 A
